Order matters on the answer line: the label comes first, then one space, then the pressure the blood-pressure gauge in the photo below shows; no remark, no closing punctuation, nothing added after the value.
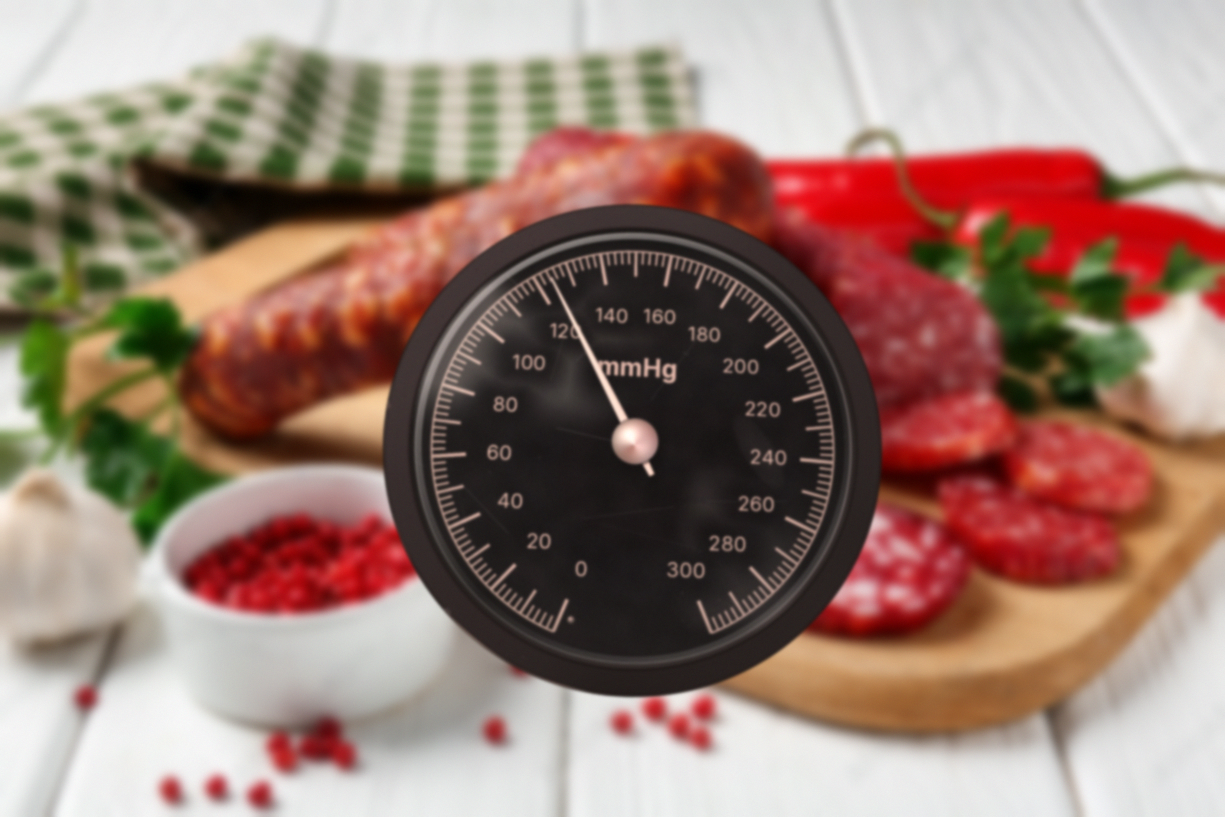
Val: 124 mmHg
